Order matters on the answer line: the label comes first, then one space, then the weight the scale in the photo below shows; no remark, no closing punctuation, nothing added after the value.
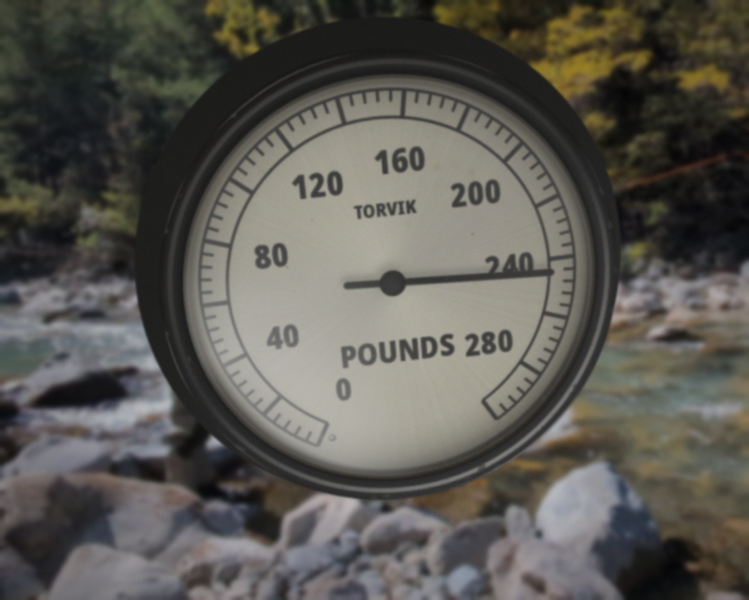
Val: 244 lb
